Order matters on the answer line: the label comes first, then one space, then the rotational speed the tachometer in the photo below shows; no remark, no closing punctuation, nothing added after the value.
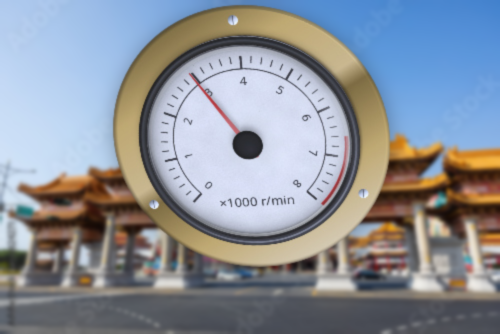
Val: 3000 rpm
